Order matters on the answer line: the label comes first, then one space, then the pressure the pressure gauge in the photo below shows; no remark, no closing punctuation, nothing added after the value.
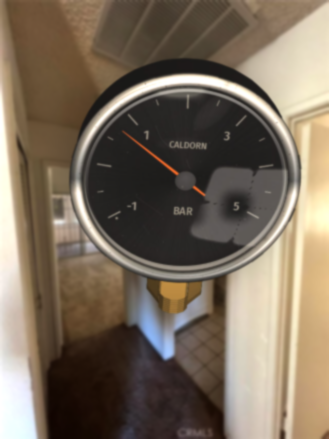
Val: 0.75 bar
